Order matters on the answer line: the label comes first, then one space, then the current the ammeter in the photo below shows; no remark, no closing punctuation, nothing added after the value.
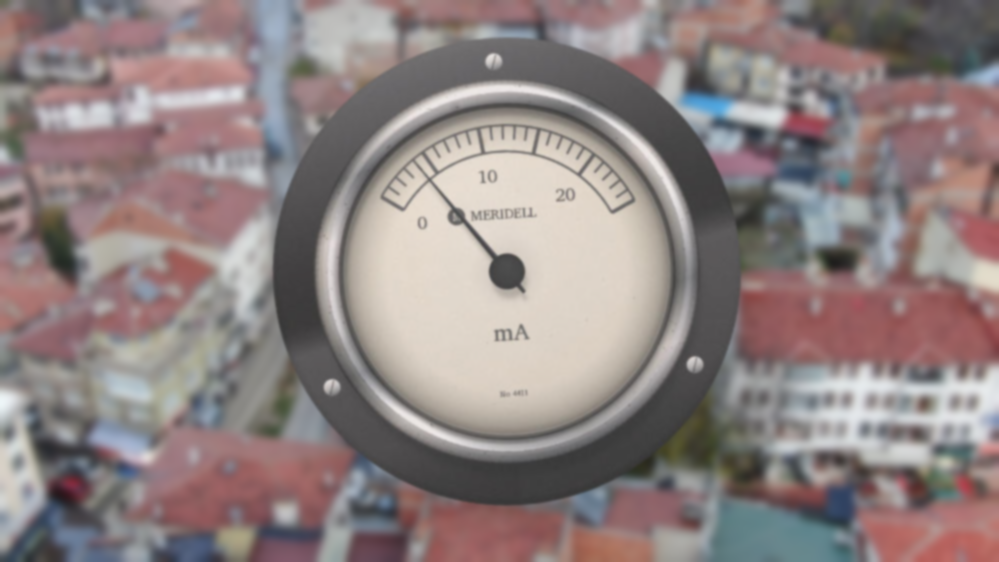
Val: 4 mA
